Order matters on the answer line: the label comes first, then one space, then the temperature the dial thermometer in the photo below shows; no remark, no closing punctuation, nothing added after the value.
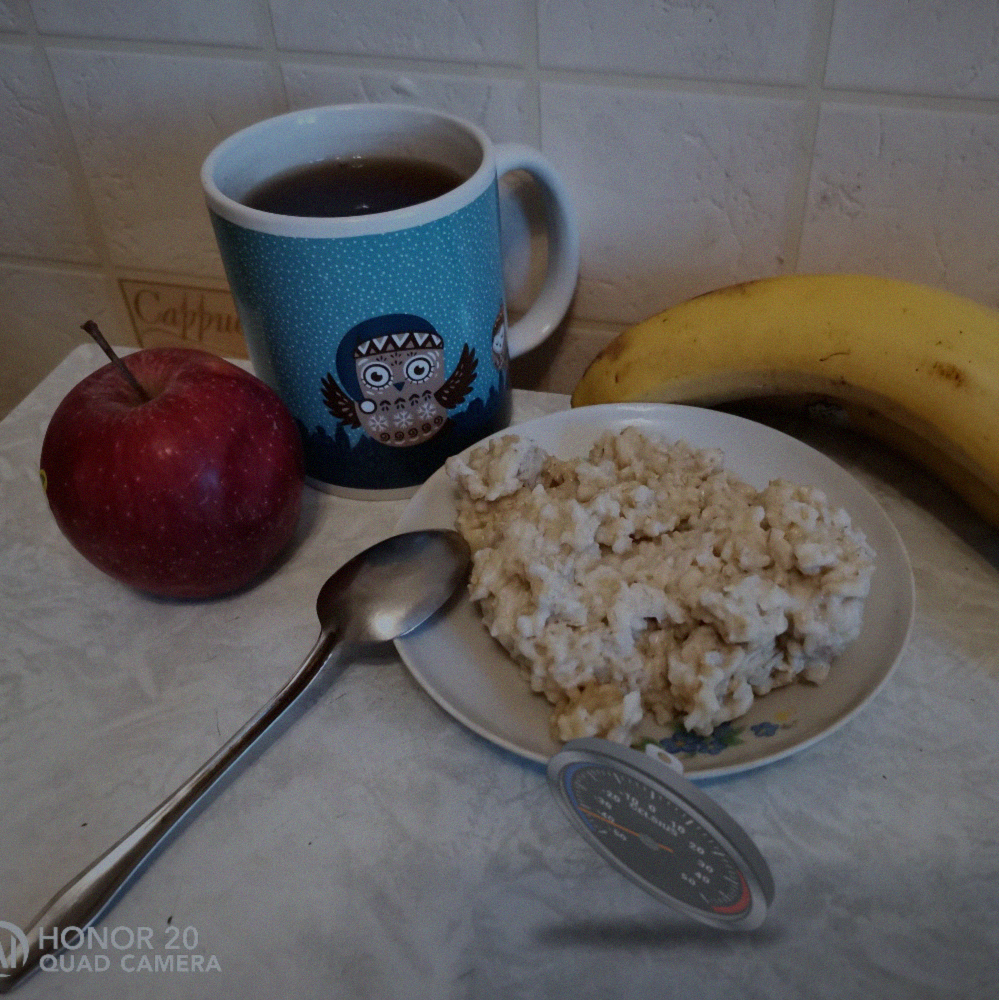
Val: -40 °C
